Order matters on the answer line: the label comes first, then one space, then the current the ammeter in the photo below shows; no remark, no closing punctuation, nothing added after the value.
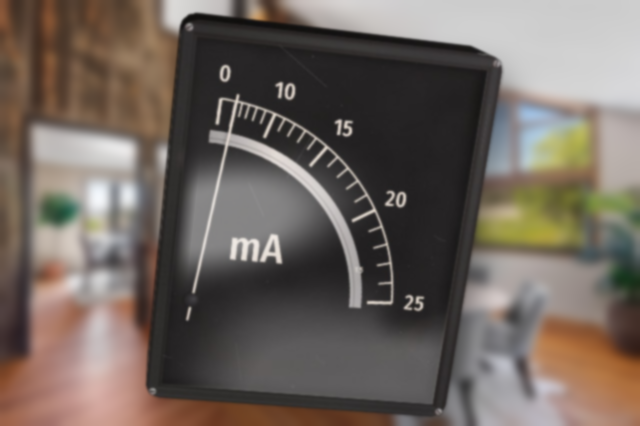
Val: 5 mA
